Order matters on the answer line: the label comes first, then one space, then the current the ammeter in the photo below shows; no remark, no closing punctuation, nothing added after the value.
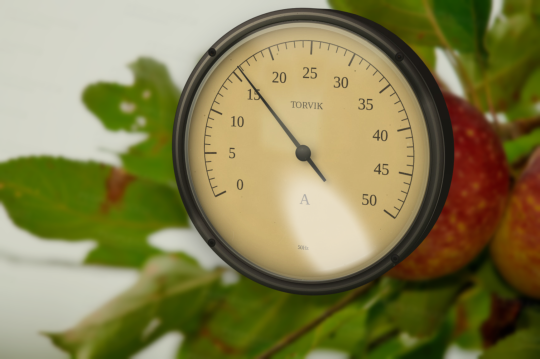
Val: 16 A
